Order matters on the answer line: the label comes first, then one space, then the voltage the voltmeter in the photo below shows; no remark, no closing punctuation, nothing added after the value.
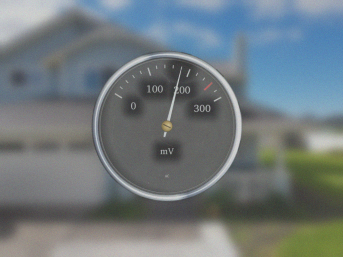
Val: 180 mV
